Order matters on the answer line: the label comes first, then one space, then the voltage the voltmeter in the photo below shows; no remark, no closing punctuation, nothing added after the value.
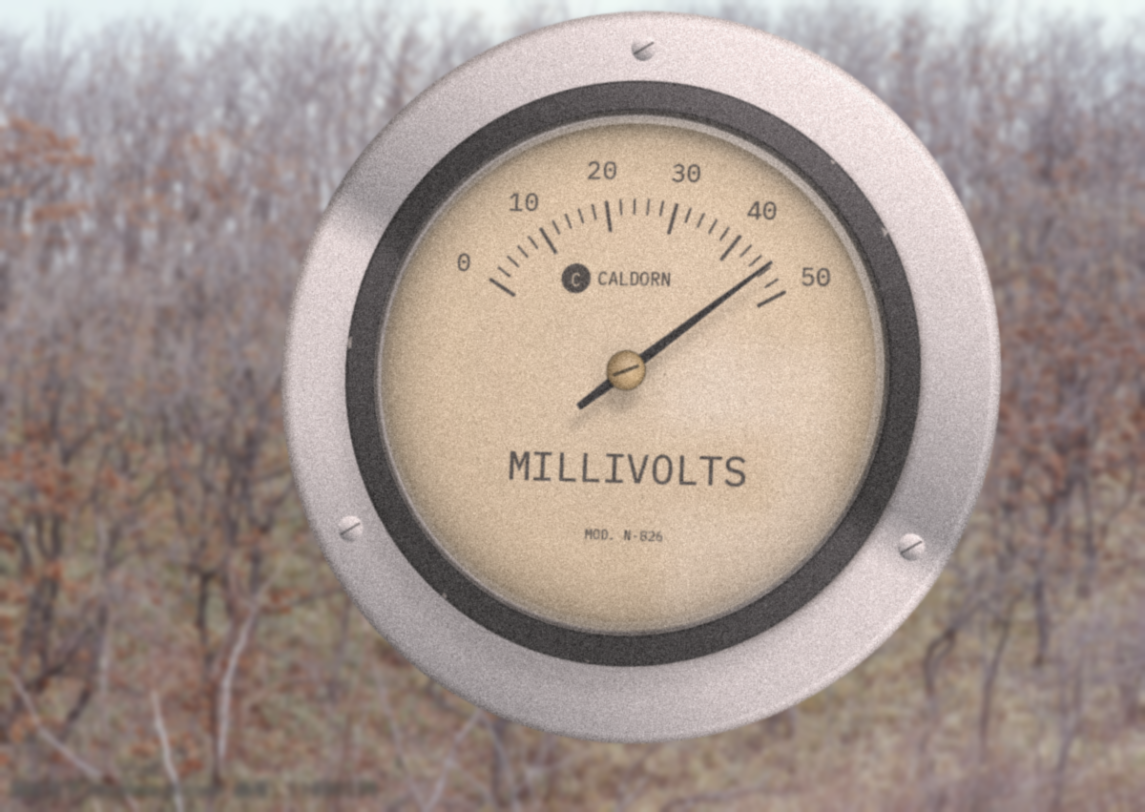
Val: 46 mV
